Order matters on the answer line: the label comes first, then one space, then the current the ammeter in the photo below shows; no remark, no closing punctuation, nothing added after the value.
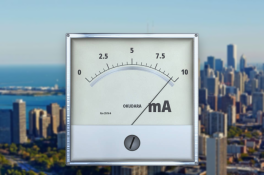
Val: 9.5 mA
